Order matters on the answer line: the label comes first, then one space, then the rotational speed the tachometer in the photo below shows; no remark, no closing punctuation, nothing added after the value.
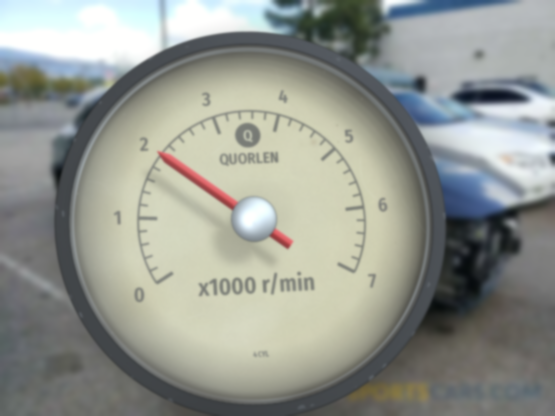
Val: 2000 rpm
